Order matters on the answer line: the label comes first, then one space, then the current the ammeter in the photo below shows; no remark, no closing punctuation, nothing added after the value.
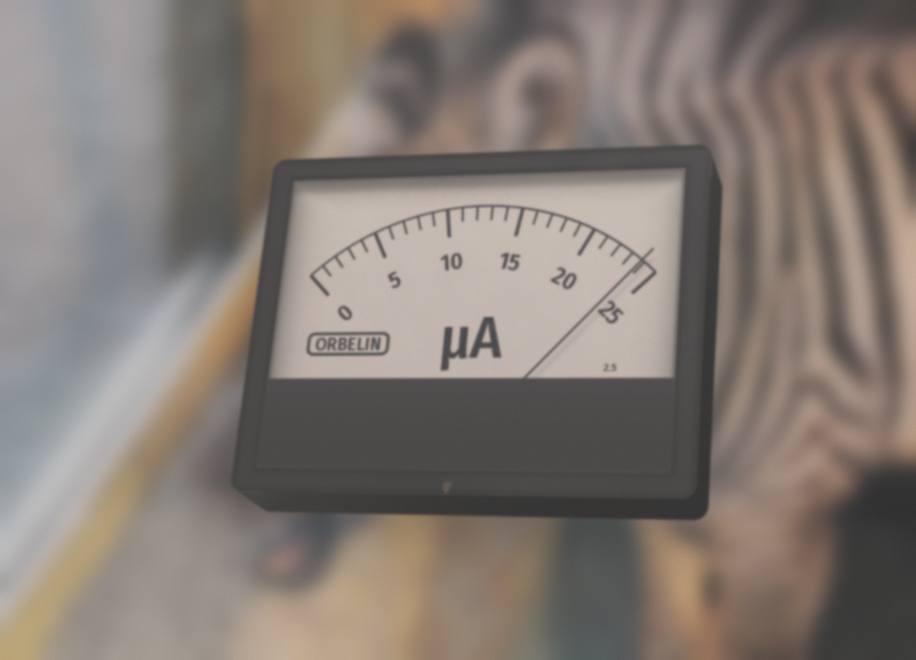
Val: 24 µA
